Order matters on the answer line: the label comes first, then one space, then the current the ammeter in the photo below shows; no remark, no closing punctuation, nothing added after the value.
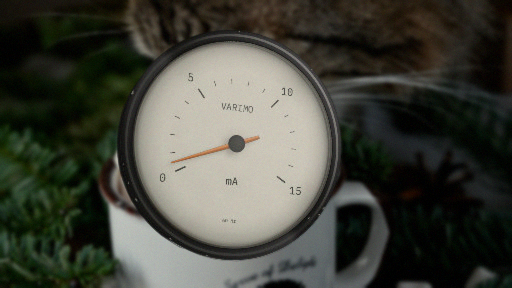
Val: 0.5 mA
